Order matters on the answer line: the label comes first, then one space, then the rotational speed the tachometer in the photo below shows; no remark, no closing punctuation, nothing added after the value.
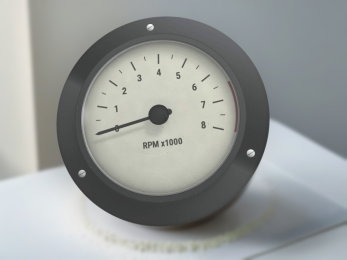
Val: 0 rpm
